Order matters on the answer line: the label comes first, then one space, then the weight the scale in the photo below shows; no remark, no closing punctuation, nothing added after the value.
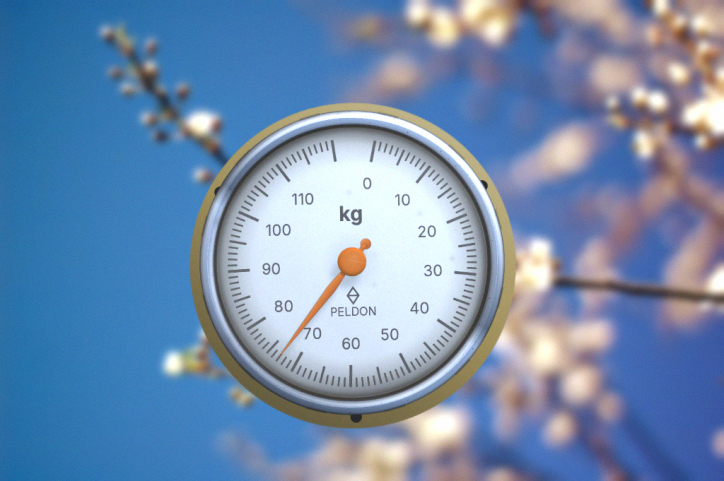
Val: 73 kg
